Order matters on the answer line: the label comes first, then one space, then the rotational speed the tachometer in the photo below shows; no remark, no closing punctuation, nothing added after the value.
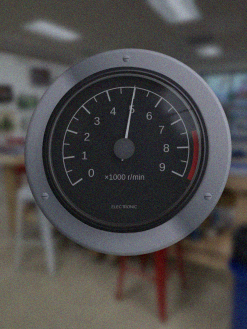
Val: 5000 rpm
